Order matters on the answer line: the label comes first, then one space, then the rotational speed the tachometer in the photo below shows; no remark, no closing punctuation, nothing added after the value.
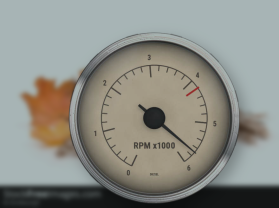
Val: 5700 rpm
